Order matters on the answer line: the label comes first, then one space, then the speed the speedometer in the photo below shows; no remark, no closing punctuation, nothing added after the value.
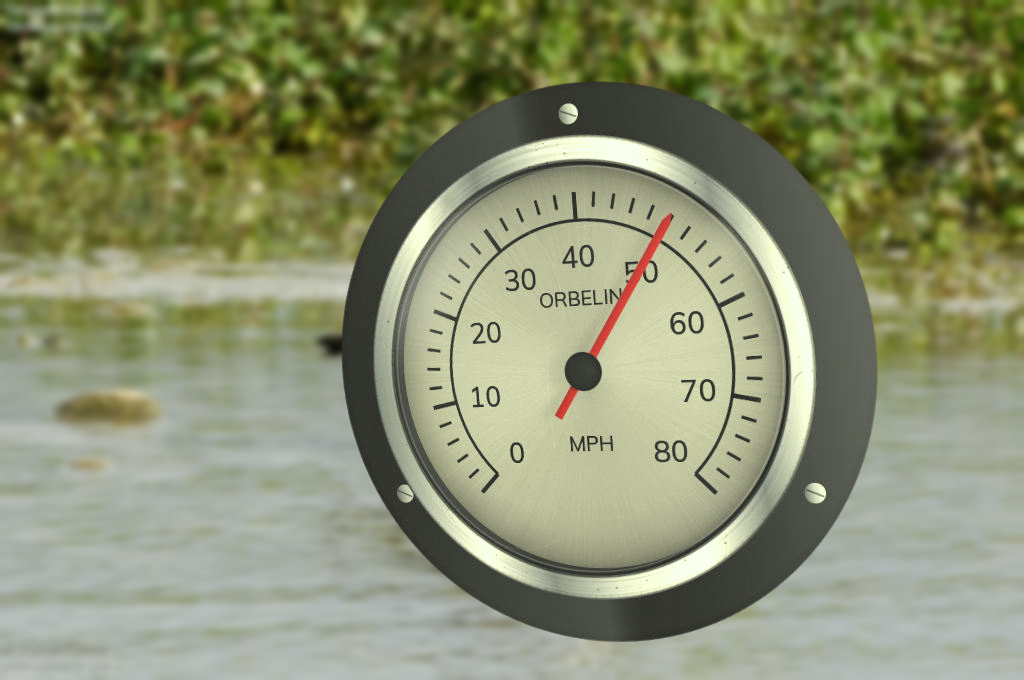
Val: 50 mph
